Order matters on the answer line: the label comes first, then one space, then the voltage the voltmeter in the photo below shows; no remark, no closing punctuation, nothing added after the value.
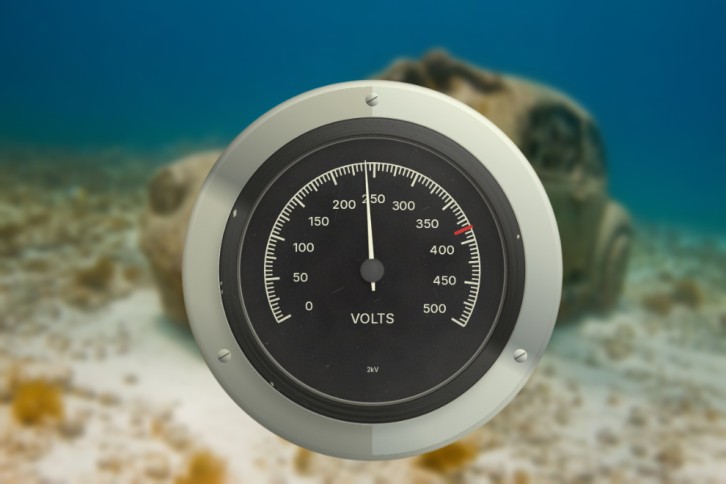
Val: 240 V
